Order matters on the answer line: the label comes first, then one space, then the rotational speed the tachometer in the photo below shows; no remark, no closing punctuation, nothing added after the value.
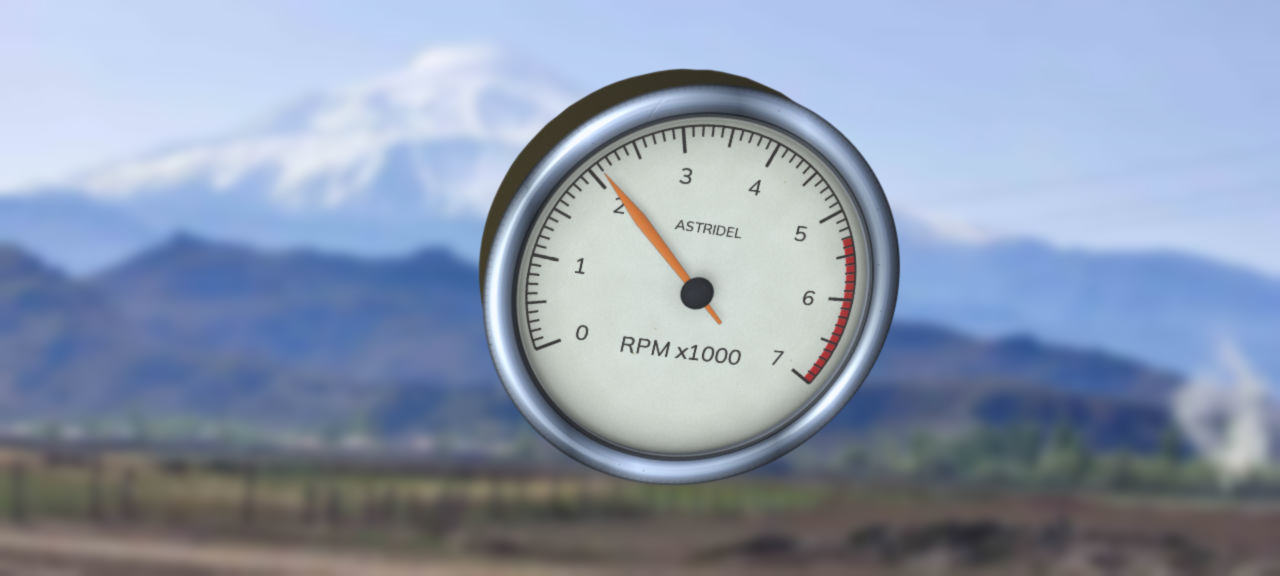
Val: 2100 rpm
